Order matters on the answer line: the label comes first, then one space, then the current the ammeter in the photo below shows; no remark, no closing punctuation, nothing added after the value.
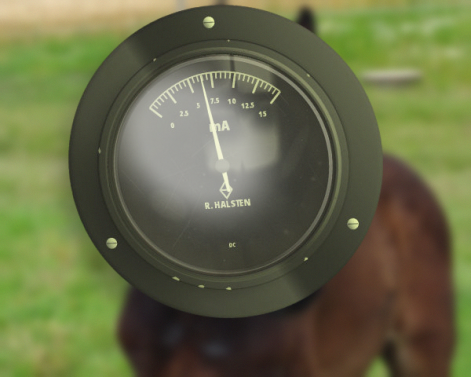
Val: 6.5 mA
